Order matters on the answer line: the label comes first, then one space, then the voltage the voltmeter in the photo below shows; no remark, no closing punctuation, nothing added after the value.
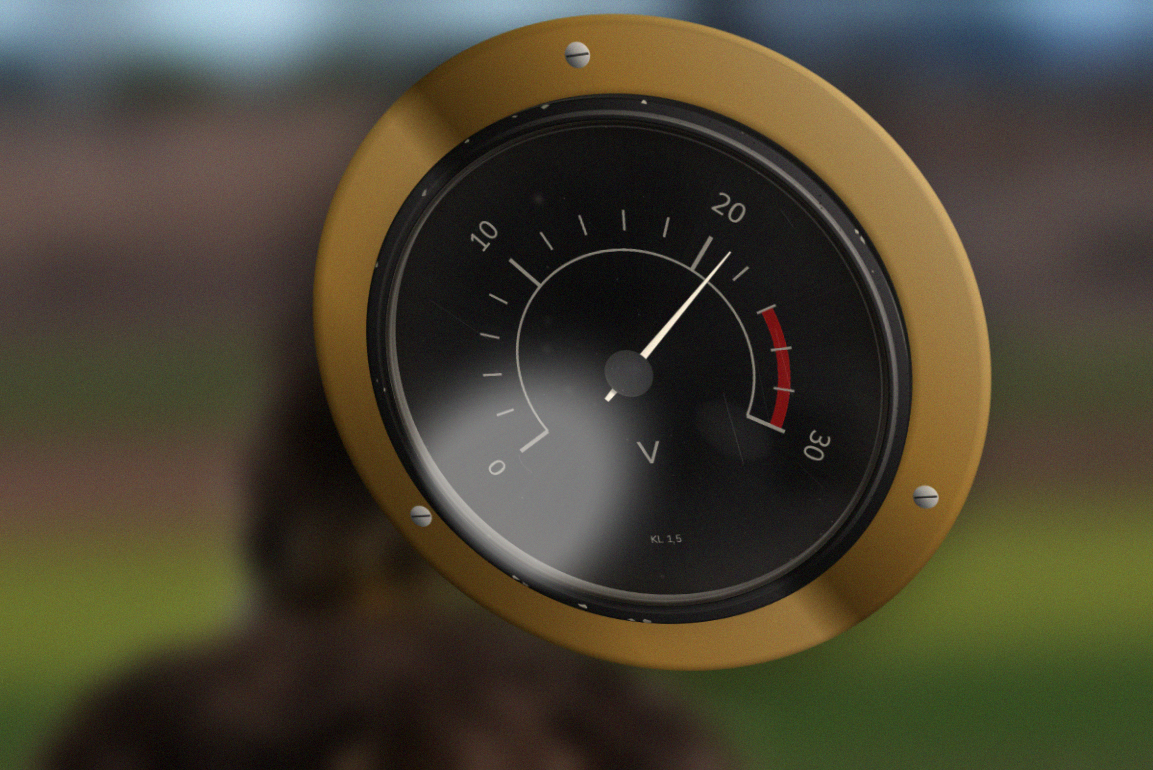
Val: 21 V
